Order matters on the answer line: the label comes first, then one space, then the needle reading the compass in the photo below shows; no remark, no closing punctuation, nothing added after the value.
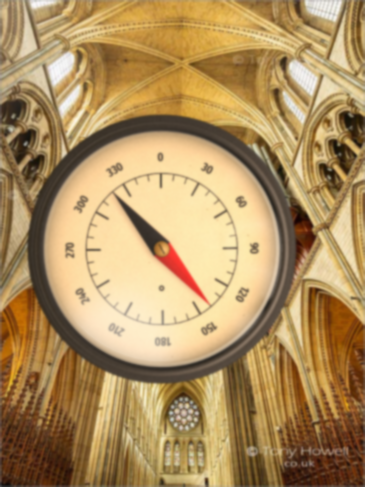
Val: 140 °
